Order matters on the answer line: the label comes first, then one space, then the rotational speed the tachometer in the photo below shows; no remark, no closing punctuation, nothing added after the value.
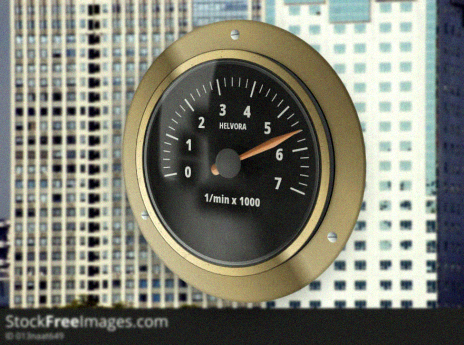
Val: 5600 rpm
